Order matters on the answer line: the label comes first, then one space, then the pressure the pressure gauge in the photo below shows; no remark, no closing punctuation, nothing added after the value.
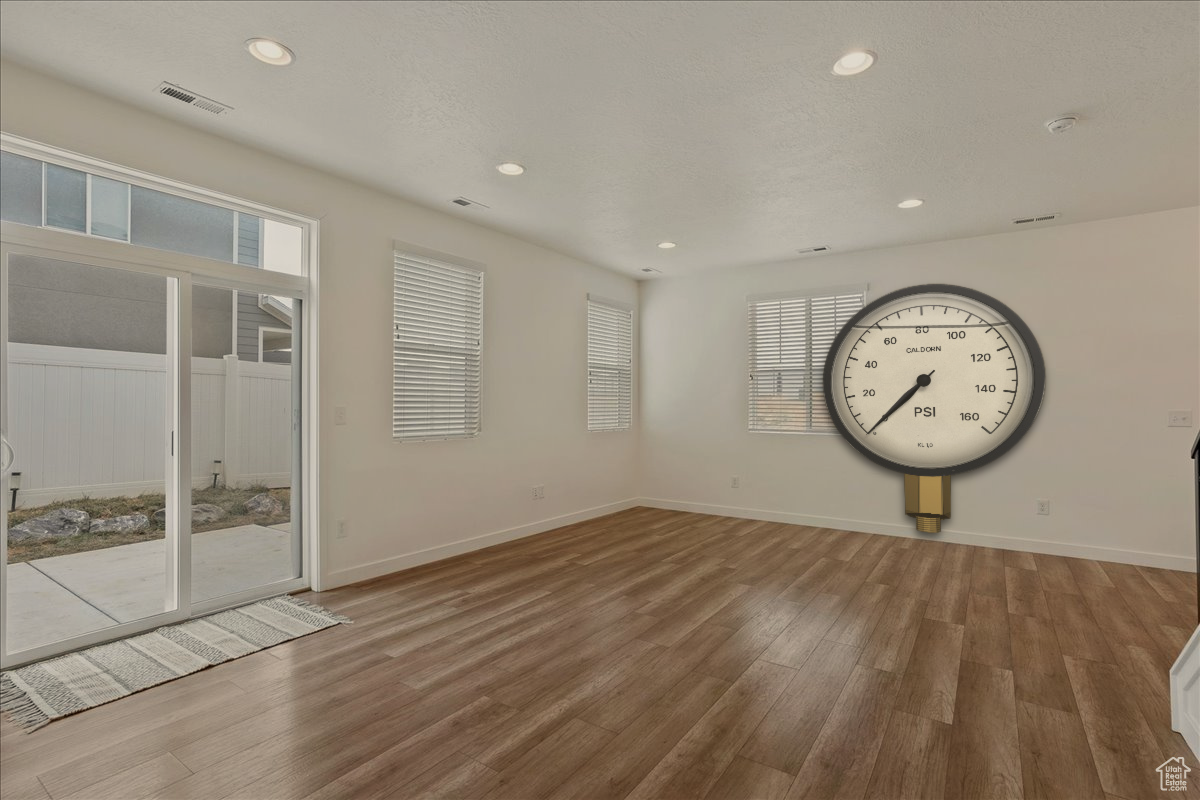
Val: 0 psi
